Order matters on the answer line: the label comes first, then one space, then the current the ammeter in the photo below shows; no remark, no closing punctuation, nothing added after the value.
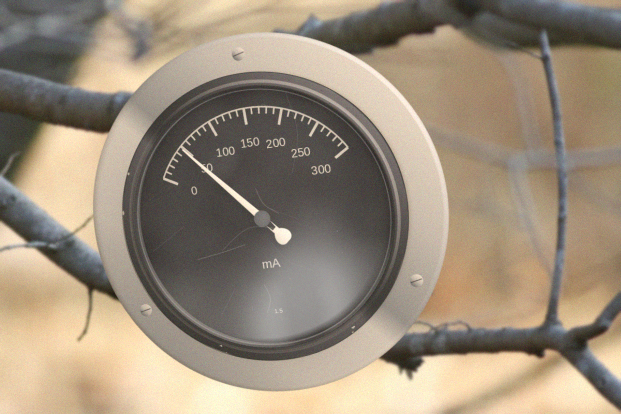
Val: 50 mA
